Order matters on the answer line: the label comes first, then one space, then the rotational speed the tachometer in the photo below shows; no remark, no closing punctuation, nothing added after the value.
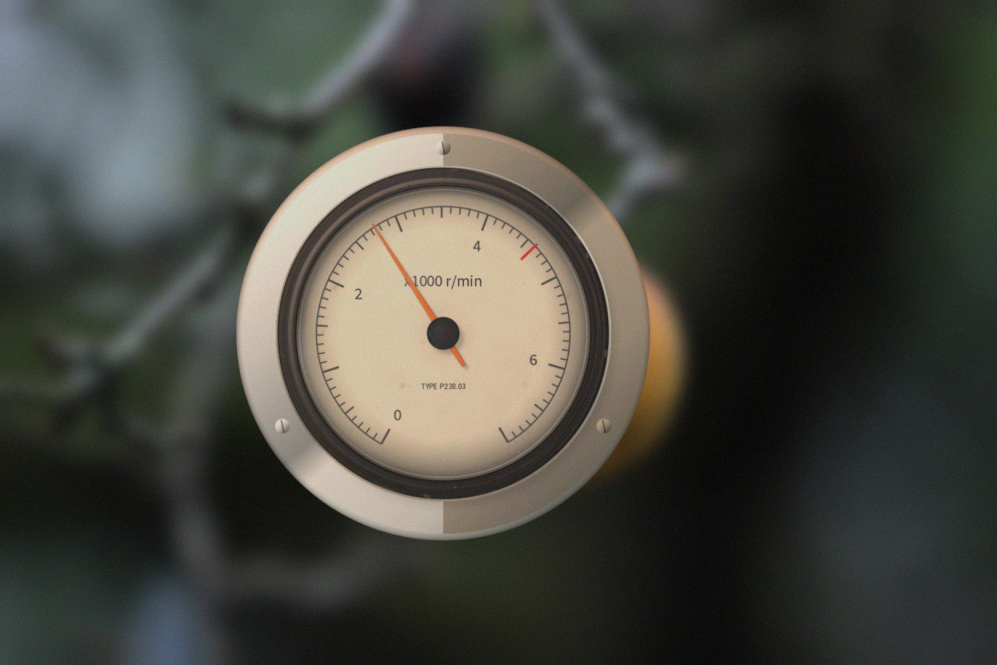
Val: 2750 rpm
